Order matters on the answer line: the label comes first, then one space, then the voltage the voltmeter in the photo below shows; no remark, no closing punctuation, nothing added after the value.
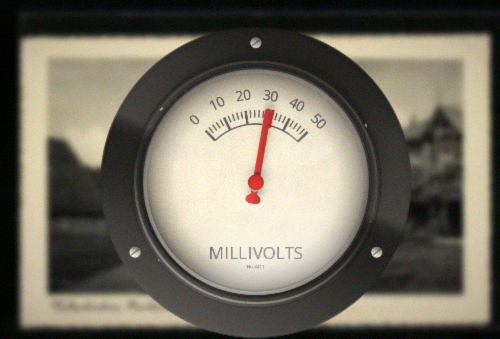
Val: 30 mV
